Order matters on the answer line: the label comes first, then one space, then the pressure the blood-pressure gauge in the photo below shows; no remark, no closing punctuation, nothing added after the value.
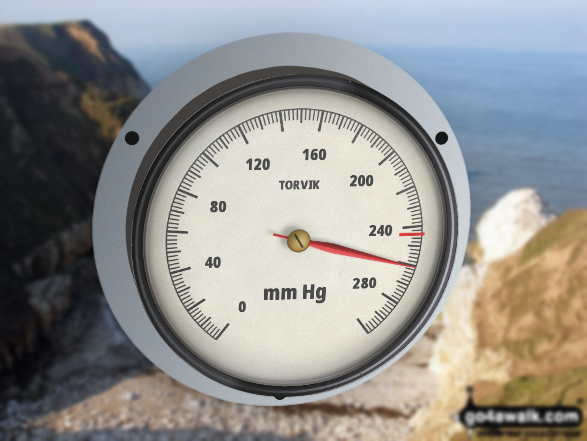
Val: 260 mmHg
